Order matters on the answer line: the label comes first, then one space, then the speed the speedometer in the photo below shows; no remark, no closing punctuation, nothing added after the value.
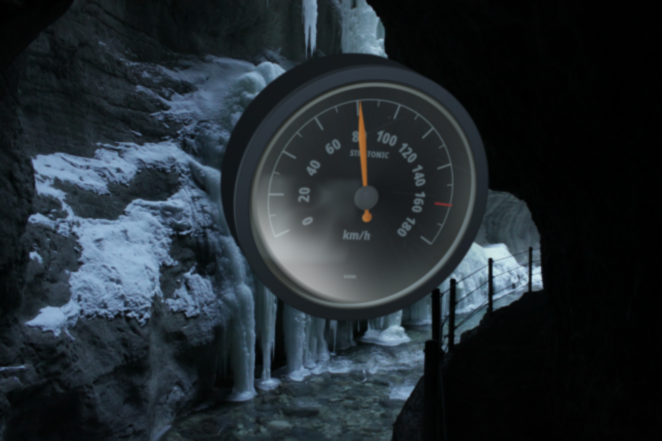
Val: 80 km/h
